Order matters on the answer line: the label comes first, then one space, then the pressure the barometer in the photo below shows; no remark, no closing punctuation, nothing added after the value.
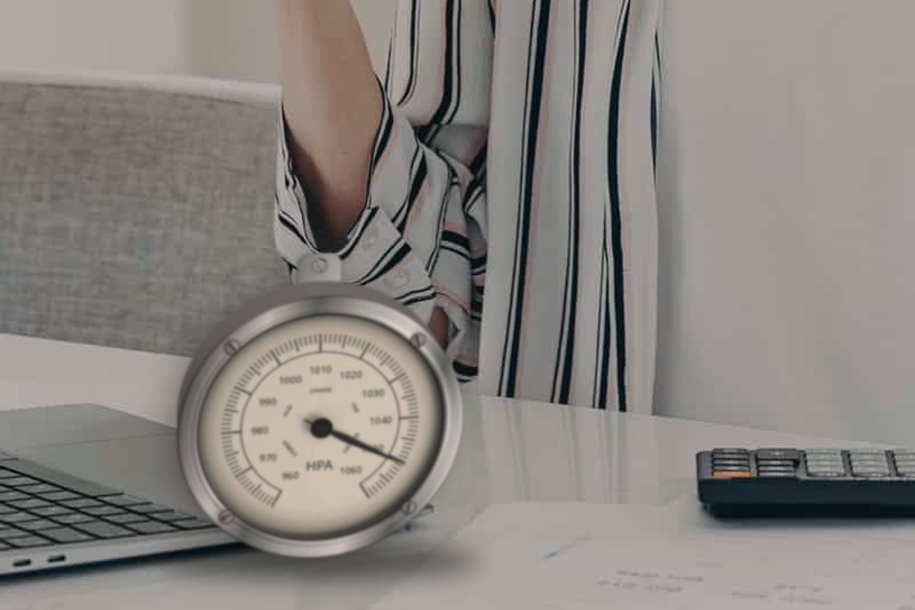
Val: 1050 hPa
